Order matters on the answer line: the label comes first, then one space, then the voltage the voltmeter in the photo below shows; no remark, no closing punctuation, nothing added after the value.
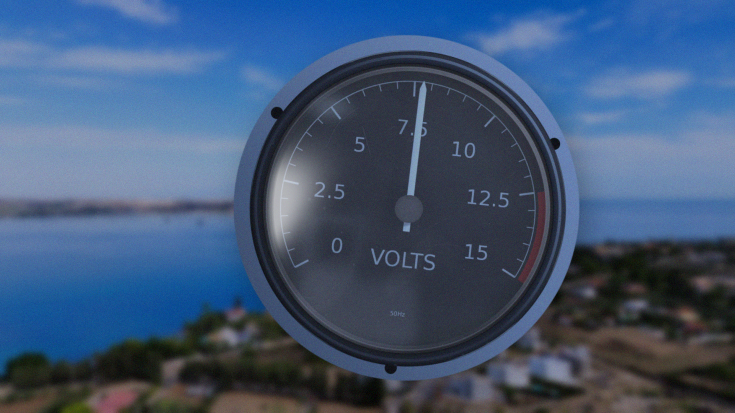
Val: 7.75 V
